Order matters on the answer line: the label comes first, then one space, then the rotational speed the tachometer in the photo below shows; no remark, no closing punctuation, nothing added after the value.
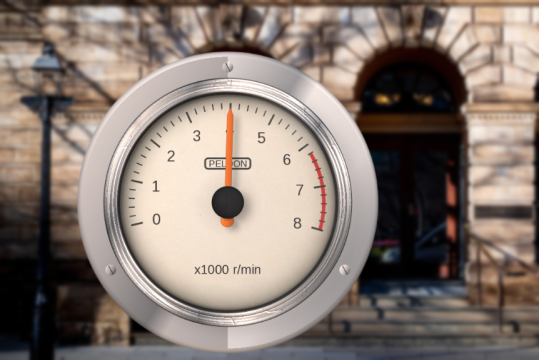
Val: 4000 rpm
